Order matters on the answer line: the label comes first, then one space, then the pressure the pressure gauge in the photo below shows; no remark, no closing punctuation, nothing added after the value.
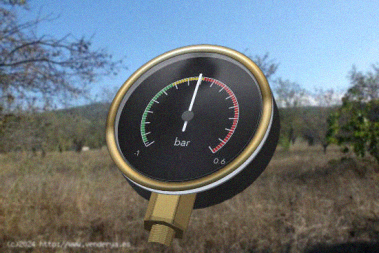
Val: -0.2 bar
